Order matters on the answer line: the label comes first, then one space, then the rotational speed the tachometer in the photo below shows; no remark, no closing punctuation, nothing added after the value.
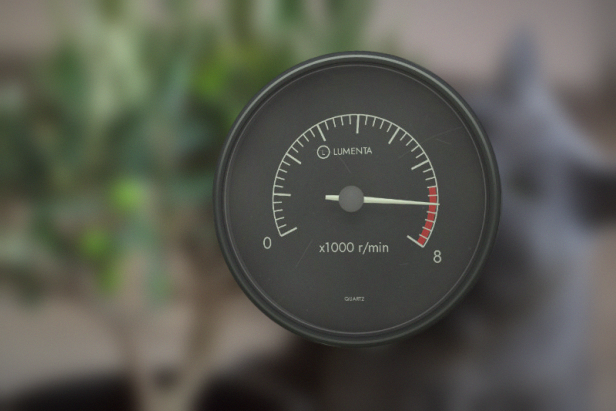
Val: 7000 rpm
